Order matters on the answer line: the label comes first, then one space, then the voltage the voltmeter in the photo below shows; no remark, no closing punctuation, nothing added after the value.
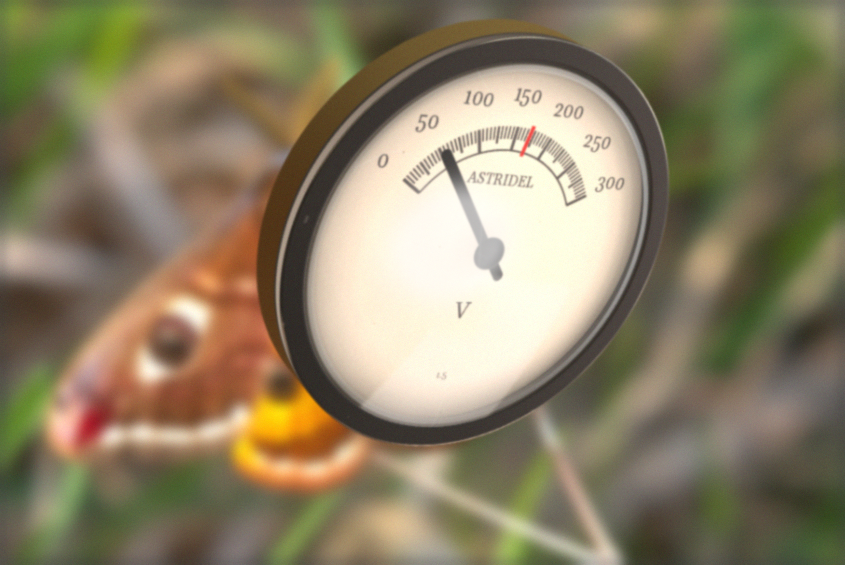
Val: 50 V
